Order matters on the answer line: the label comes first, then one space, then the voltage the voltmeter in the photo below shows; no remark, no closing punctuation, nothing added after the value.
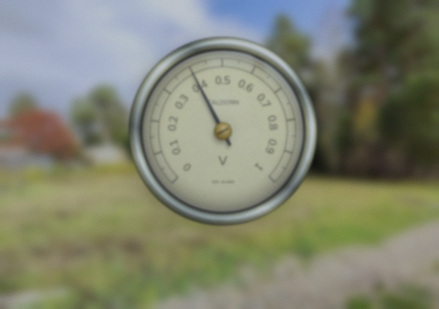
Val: 0.4 V
